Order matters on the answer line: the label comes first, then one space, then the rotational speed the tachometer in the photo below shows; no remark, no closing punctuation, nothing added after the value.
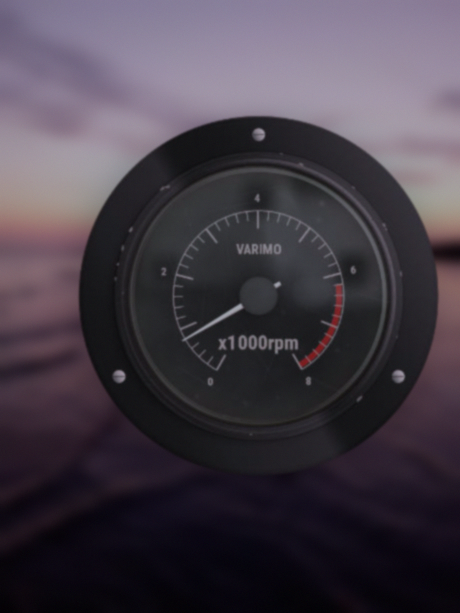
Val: 800 rpm
